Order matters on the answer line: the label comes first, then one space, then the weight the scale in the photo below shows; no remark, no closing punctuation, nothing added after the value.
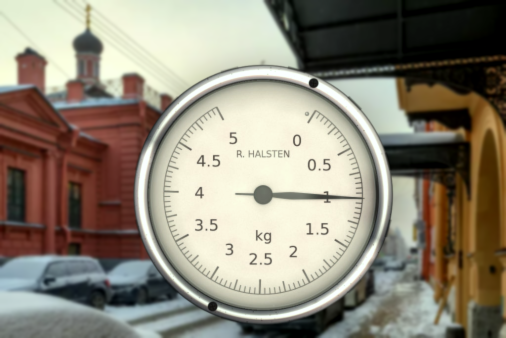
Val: 1 kg
